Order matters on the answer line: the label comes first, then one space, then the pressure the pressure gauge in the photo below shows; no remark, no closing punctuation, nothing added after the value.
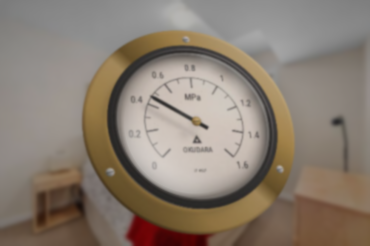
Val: 0.45 MPa
